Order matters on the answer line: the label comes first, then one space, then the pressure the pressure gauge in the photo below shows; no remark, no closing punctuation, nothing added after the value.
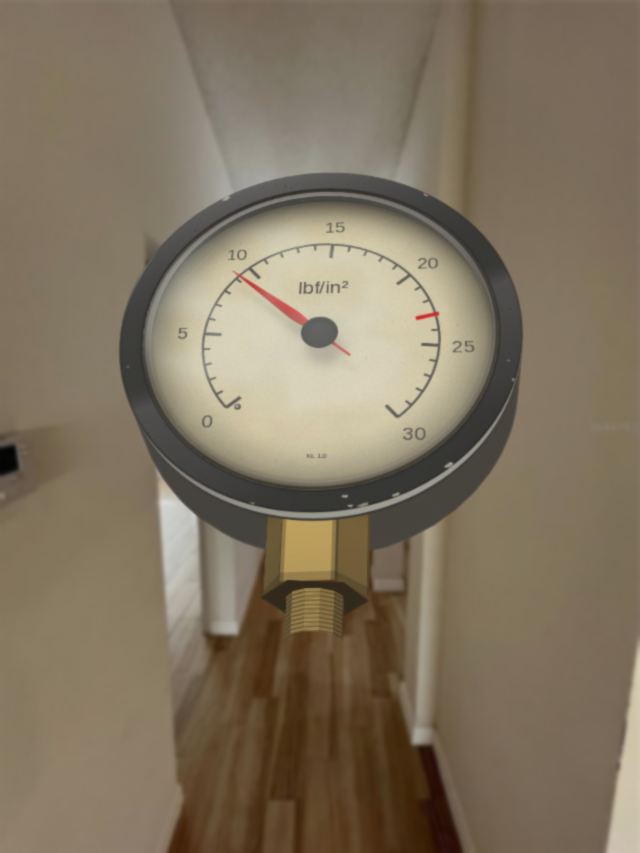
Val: 9 psi
